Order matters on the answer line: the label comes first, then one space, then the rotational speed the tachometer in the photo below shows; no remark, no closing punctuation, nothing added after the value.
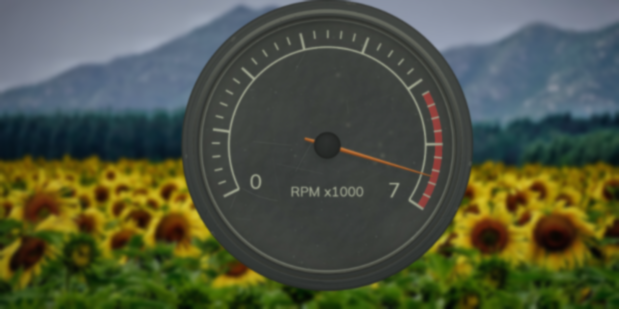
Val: 6500 rpm
